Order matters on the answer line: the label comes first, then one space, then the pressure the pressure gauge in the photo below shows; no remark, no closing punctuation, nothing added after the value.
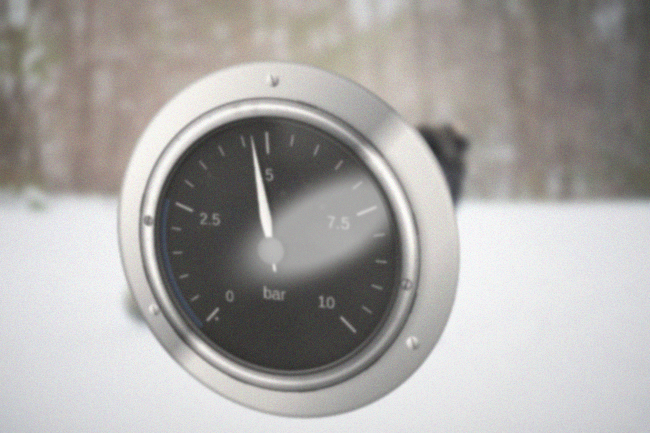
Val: 4.75 bar
